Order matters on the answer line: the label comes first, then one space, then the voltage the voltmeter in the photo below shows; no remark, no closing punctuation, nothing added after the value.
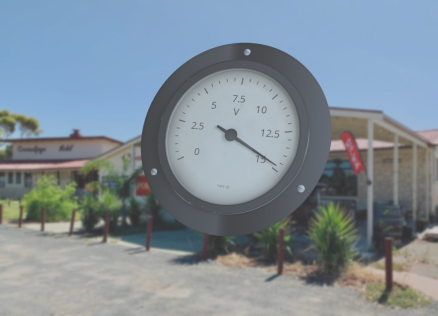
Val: 14.75 V
